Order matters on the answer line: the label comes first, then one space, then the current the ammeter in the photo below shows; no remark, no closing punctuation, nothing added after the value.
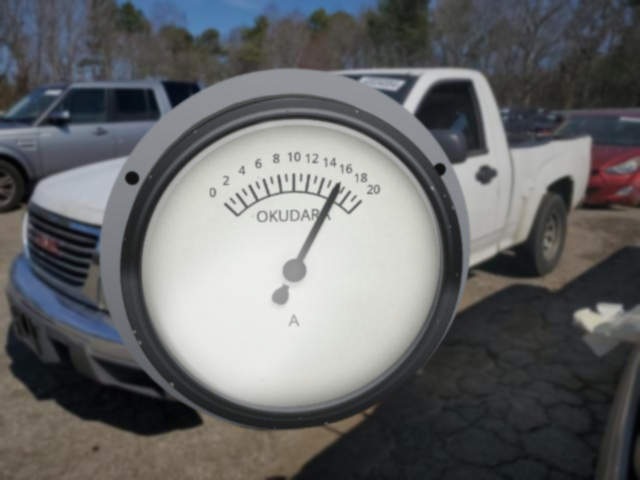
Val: 16 A
